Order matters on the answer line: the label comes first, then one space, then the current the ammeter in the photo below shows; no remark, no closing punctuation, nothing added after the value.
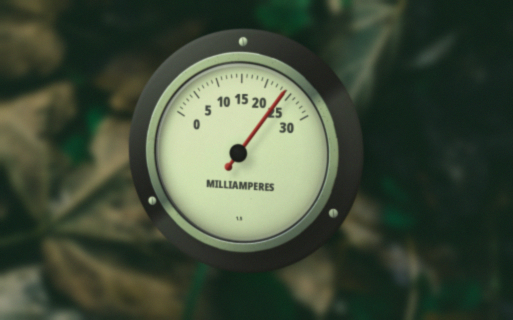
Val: 24 mA
